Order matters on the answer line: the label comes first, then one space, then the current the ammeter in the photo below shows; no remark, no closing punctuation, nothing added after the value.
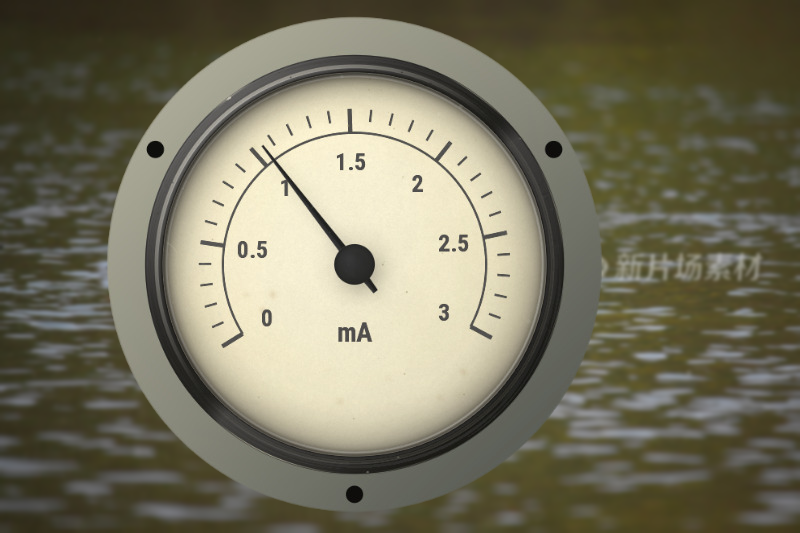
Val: 1.05 mA
